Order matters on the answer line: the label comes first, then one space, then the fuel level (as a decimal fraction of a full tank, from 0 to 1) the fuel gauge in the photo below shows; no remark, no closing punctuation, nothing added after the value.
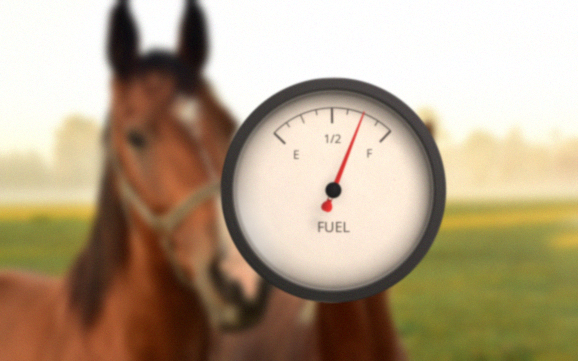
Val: 0.75
